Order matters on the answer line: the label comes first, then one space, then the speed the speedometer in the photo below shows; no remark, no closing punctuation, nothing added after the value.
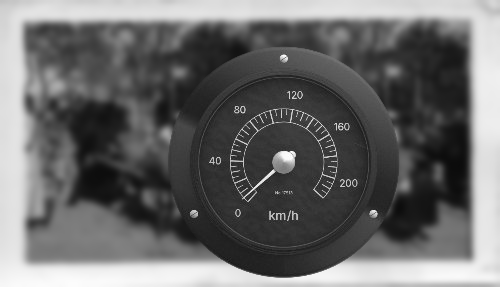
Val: 5 km/h
